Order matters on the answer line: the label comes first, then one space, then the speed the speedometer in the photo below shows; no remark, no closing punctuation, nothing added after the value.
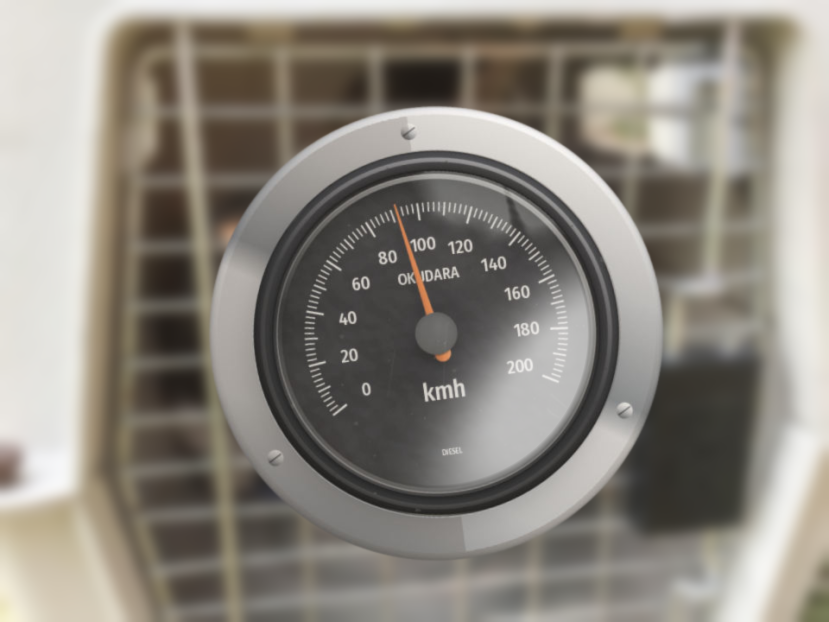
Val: 92 km/h
